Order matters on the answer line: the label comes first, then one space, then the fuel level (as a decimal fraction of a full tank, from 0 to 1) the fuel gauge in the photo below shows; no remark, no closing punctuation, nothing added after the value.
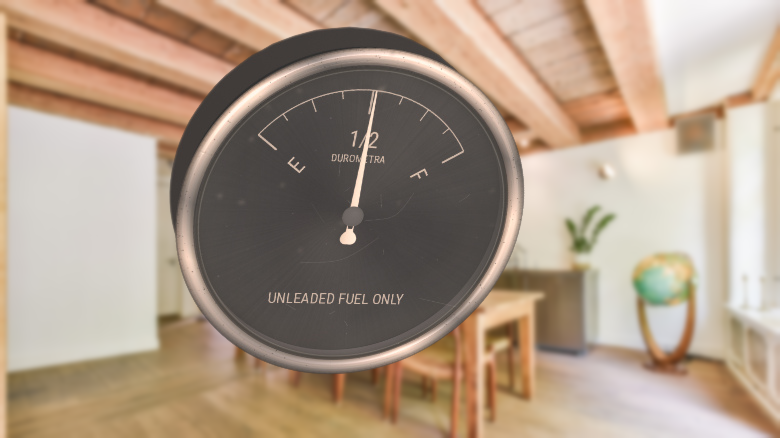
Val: 0.5
